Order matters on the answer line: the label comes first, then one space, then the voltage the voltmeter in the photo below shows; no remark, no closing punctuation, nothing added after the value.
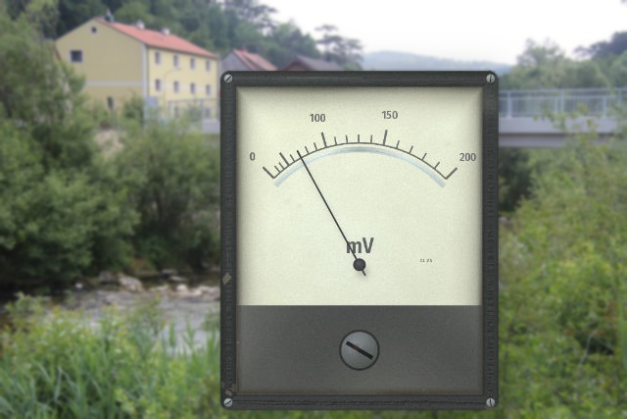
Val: 70 mV
